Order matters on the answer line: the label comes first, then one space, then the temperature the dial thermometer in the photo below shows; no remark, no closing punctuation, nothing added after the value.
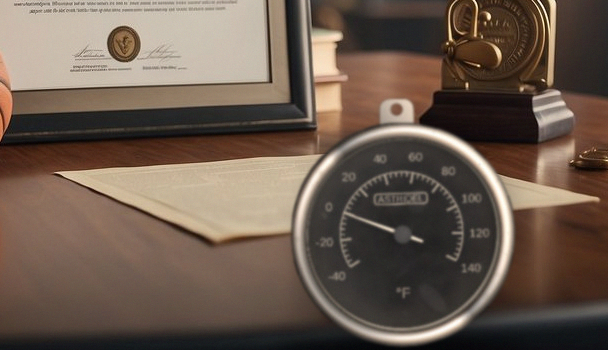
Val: 0 °F
